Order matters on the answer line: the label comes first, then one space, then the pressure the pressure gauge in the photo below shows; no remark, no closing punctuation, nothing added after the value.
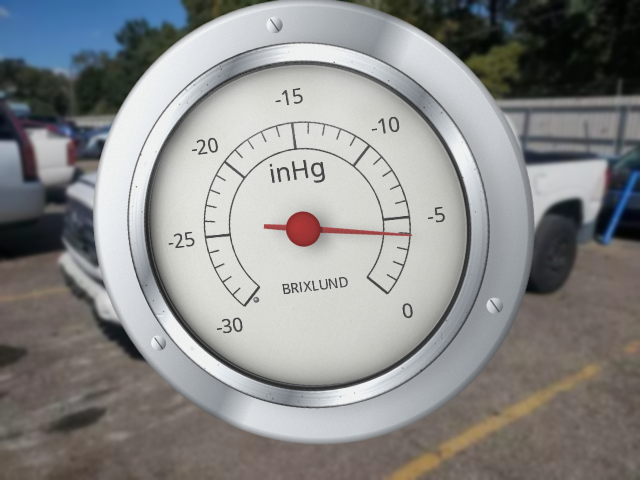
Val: -4 inHg
